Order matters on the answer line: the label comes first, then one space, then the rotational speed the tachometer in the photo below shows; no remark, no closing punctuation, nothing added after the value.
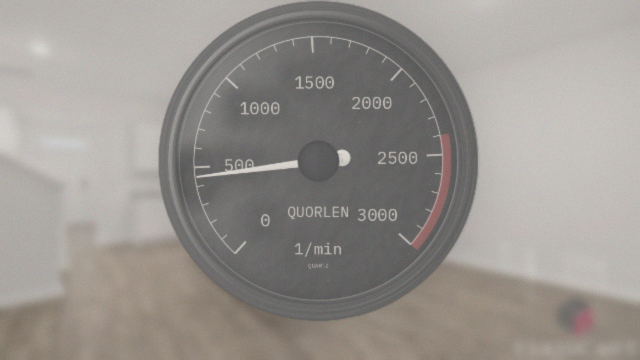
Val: 450 rpm
